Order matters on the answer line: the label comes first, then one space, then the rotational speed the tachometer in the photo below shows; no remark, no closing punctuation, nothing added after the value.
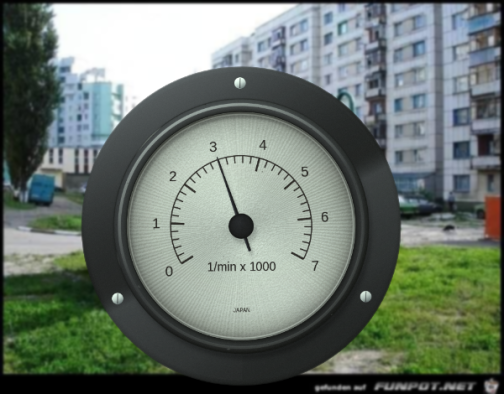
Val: 3000 rpm
